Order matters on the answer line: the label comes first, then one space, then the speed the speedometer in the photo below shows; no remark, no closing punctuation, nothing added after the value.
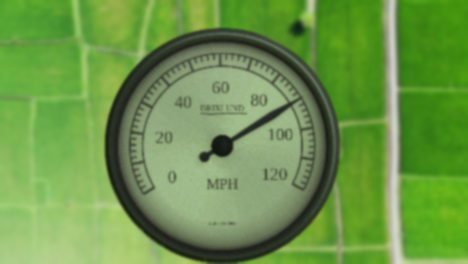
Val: 90 mph
